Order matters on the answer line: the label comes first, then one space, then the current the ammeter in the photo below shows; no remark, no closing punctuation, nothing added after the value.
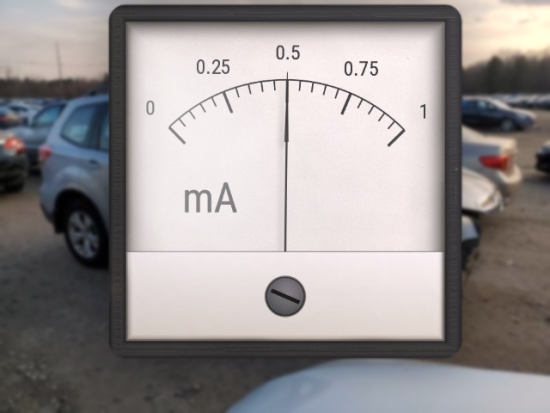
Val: 0.5 mA
